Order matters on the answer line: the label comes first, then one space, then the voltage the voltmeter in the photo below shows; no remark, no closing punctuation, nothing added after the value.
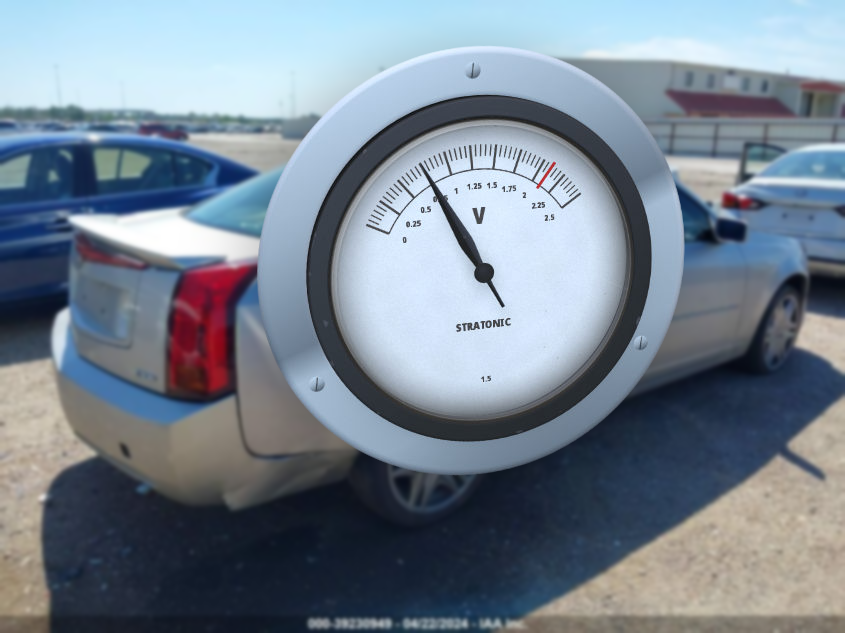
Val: 0.75 V
